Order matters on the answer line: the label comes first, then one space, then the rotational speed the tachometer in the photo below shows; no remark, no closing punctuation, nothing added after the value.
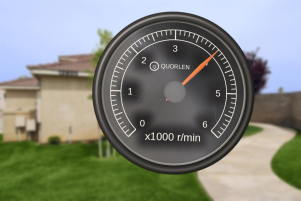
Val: 4000 rpm
